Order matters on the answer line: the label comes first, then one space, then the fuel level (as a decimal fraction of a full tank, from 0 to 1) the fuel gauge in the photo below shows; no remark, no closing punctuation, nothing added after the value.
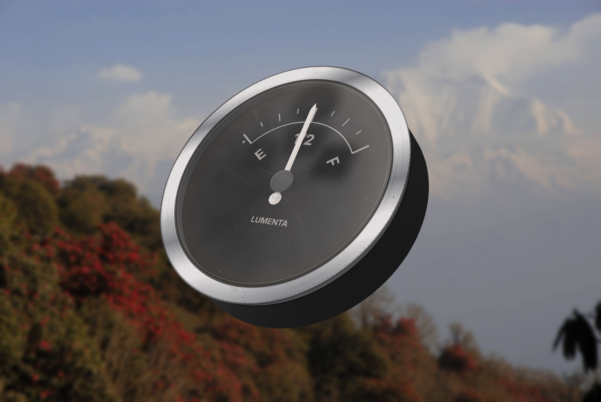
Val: 0.5
